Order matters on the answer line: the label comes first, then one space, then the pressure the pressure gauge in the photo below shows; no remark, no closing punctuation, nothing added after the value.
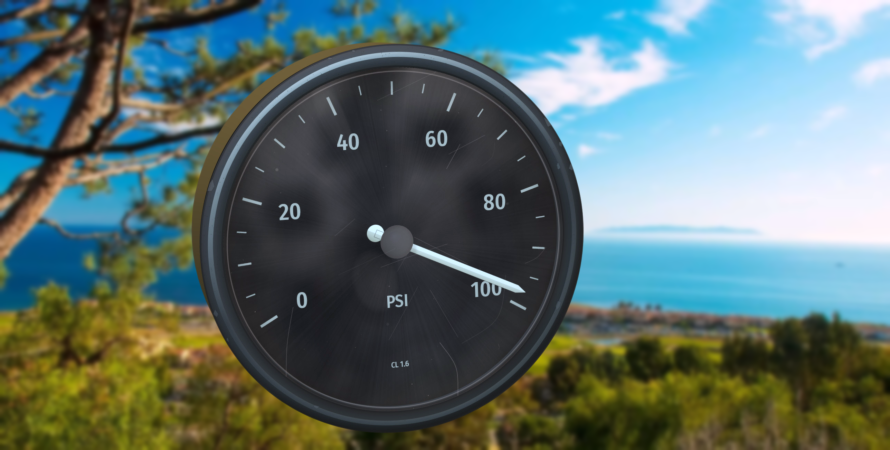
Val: 97.5 psi
